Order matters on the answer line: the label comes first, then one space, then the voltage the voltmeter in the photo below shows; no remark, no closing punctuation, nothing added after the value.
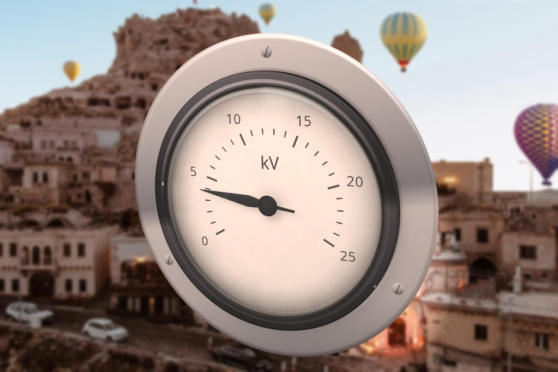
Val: 4 kV
